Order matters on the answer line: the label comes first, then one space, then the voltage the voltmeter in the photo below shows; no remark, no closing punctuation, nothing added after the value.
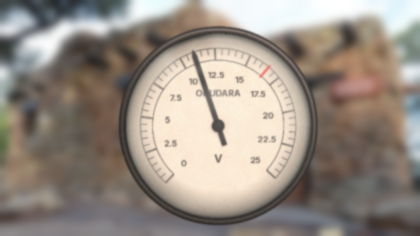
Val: 11 V
